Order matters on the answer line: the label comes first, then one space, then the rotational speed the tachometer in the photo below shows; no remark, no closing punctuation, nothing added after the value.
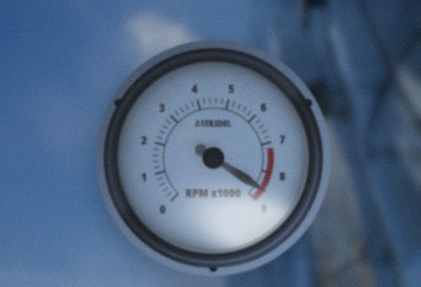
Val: 8600 rpm
